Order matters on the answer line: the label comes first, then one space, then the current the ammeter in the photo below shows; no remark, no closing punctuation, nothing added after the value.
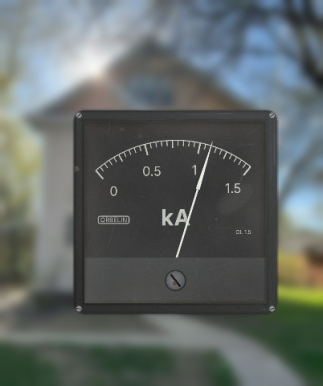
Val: 1.1 kA
